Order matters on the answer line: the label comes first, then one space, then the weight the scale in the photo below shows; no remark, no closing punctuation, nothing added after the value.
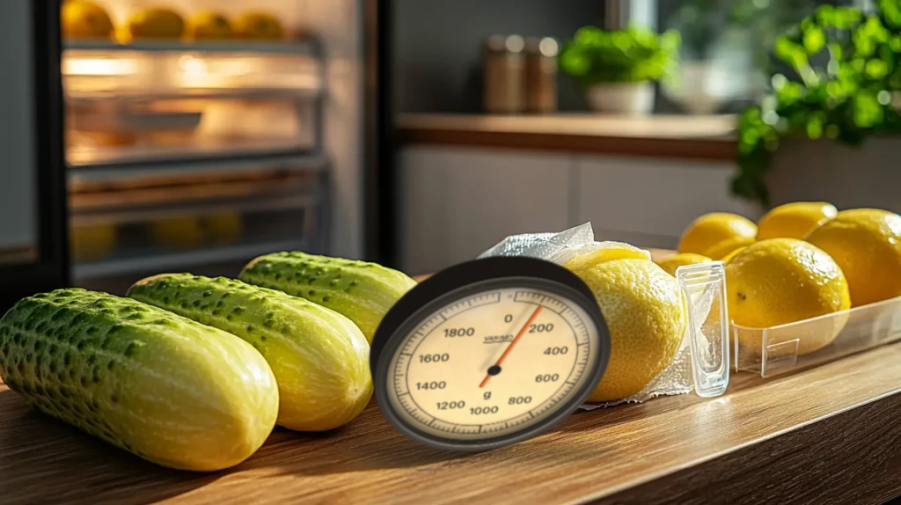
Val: 100 g
